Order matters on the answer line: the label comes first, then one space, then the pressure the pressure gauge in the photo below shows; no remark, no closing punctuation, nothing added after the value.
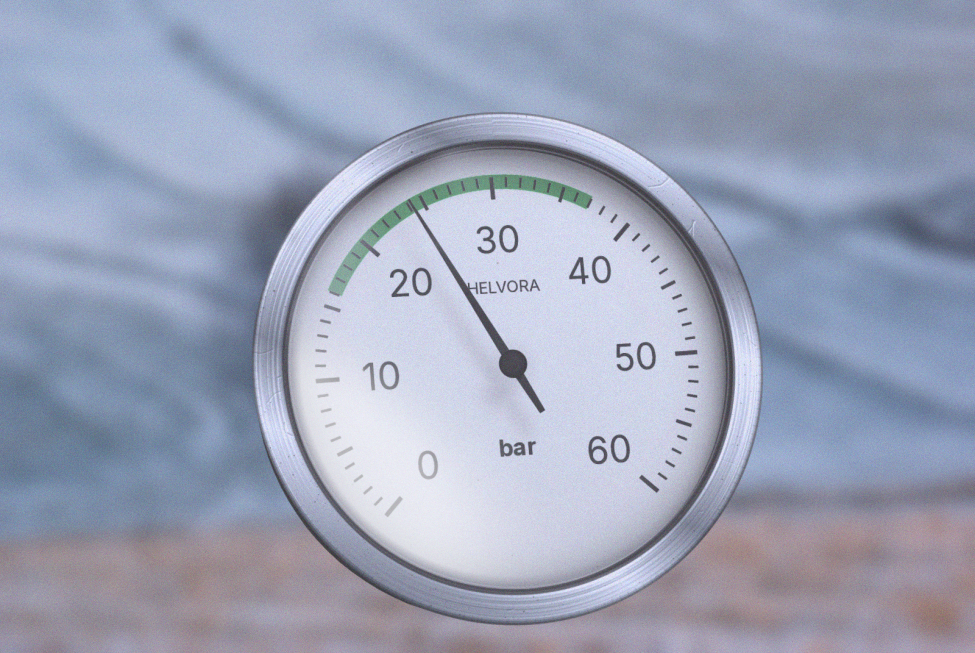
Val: 24 bar
